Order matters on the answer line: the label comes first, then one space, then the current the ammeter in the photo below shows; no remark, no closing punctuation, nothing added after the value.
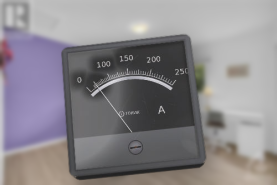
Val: 50 A
